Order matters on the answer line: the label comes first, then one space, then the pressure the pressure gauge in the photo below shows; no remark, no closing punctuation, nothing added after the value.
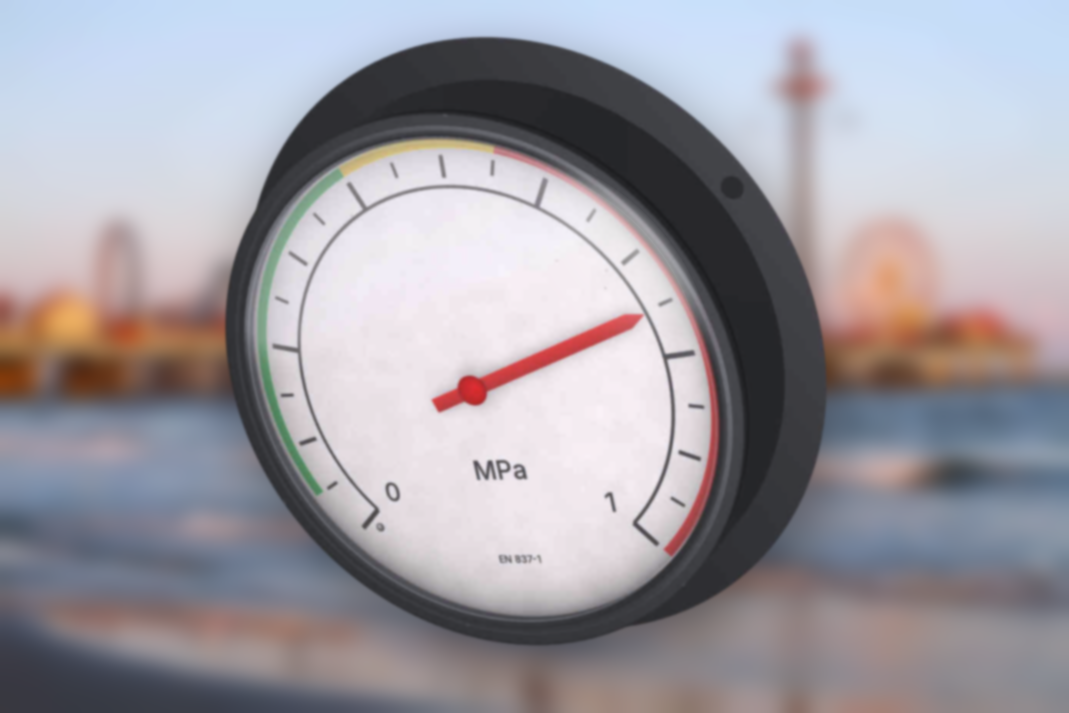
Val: 0.75 MPa
